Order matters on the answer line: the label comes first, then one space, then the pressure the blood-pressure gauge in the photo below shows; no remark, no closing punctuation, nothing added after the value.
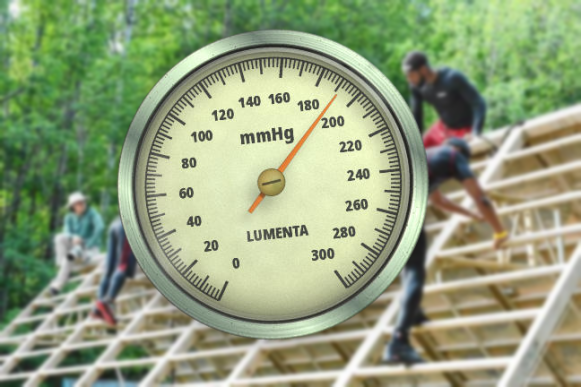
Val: 192 mmHg
